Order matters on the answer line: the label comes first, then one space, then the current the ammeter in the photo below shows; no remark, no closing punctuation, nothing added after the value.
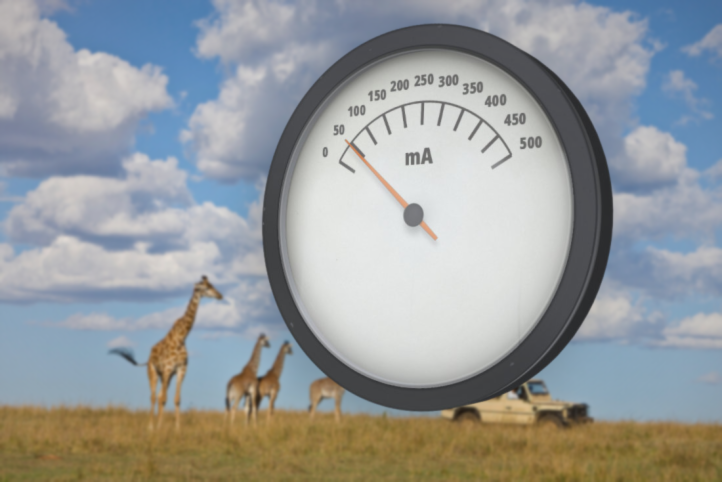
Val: 50 mA
